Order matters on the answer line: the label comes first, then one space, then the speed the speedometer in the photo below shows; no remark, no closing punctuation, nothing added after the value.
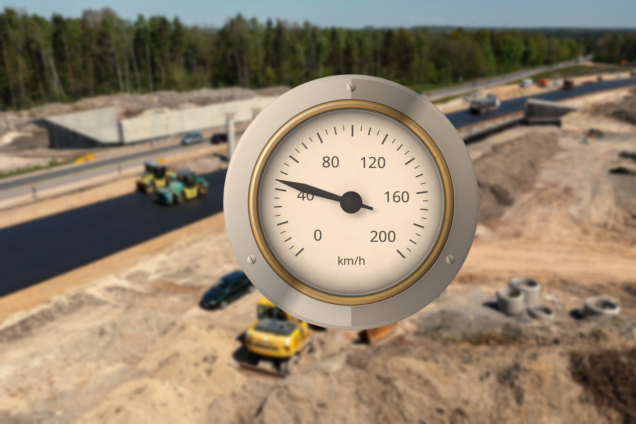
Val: 45 km/h
